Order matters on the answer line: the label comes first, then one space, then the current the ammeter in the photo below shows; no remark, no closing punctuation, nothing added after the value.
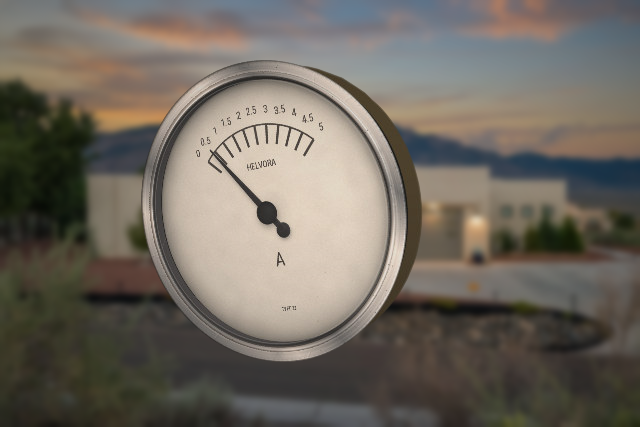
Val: 0.5 A
